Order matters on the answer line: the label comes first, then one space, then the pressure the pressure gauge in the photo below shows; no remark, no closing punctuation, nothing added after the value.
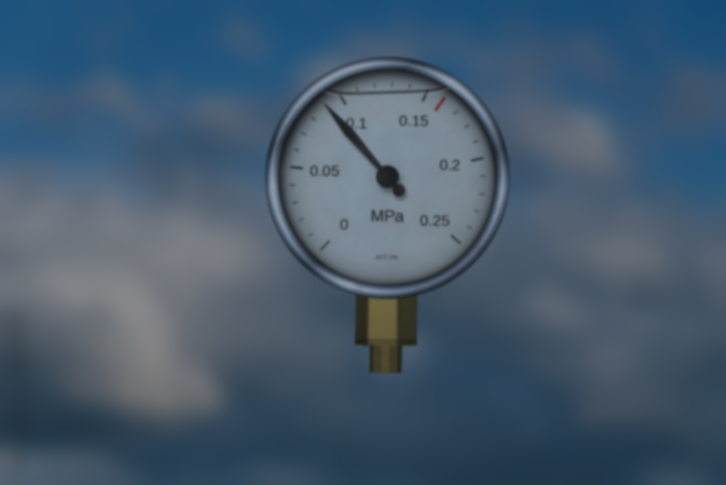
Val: 0.09 MPa
